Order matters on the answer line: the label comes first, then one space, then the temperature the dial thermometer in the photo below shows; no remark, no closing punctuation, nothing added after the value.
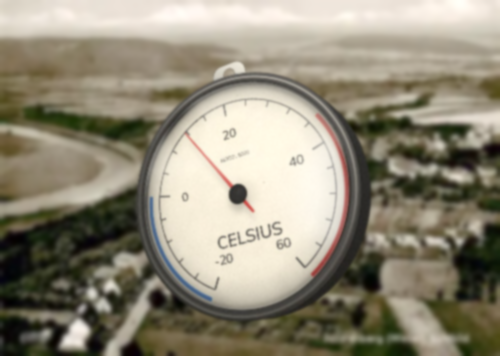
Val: 12 °C
